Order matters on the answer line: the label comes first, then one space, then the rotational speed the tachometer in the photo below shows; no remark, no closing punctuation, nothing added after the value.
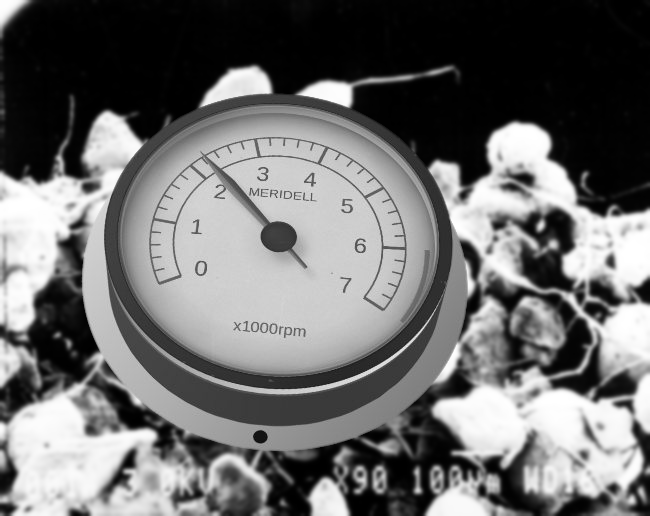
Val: 2200 rpm
